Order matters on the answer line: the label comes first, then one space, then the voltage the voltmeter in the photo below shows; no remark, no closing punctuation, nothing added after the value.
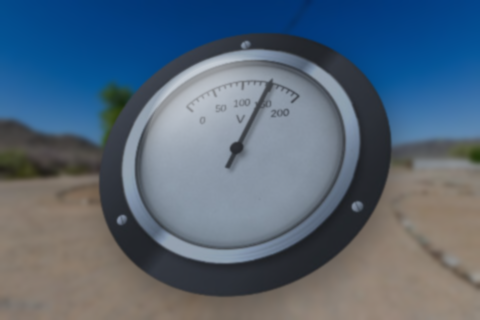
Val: 150 V
